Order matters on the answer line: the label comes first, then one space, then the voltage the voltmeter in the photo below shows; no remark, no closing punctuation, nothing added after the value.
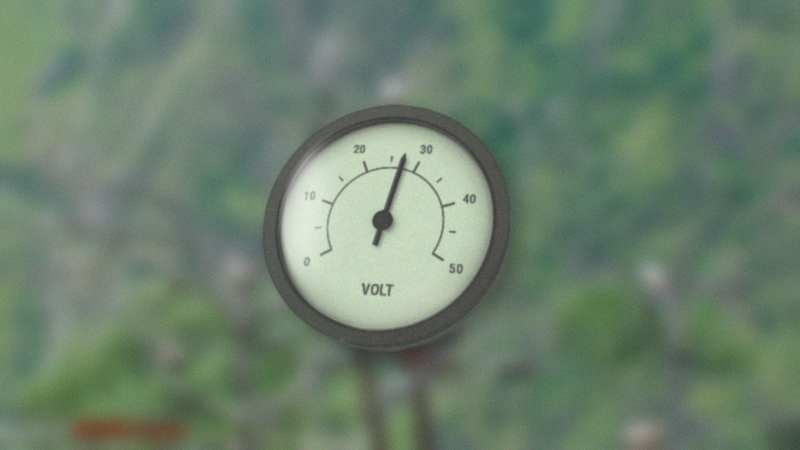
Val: 27.5 V
